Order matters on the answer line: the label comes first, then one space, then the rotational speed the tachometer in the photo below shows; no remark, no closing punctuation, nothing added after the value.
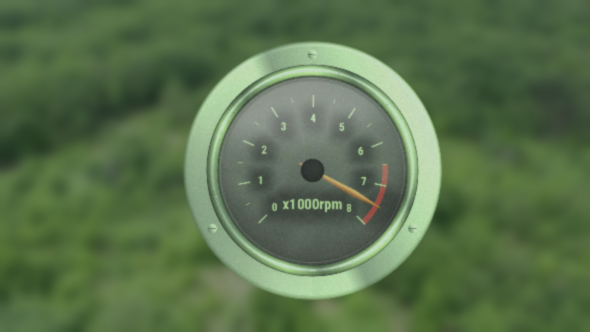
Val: 7500 rpm
